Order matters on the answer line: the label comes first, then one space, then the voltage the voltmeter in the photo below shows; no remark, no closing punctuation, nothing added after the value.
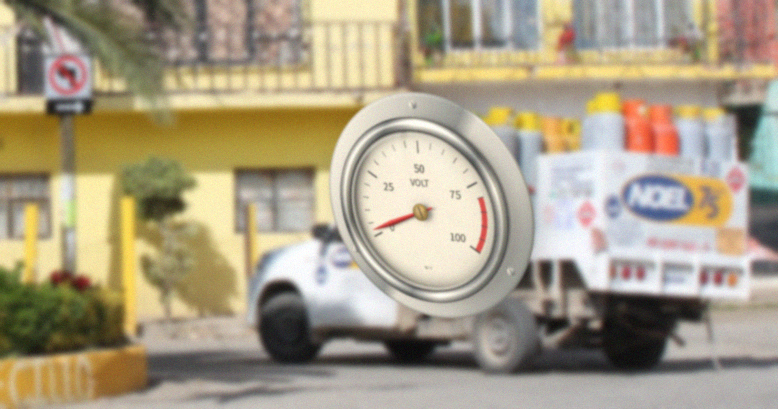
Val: 2.5 V
